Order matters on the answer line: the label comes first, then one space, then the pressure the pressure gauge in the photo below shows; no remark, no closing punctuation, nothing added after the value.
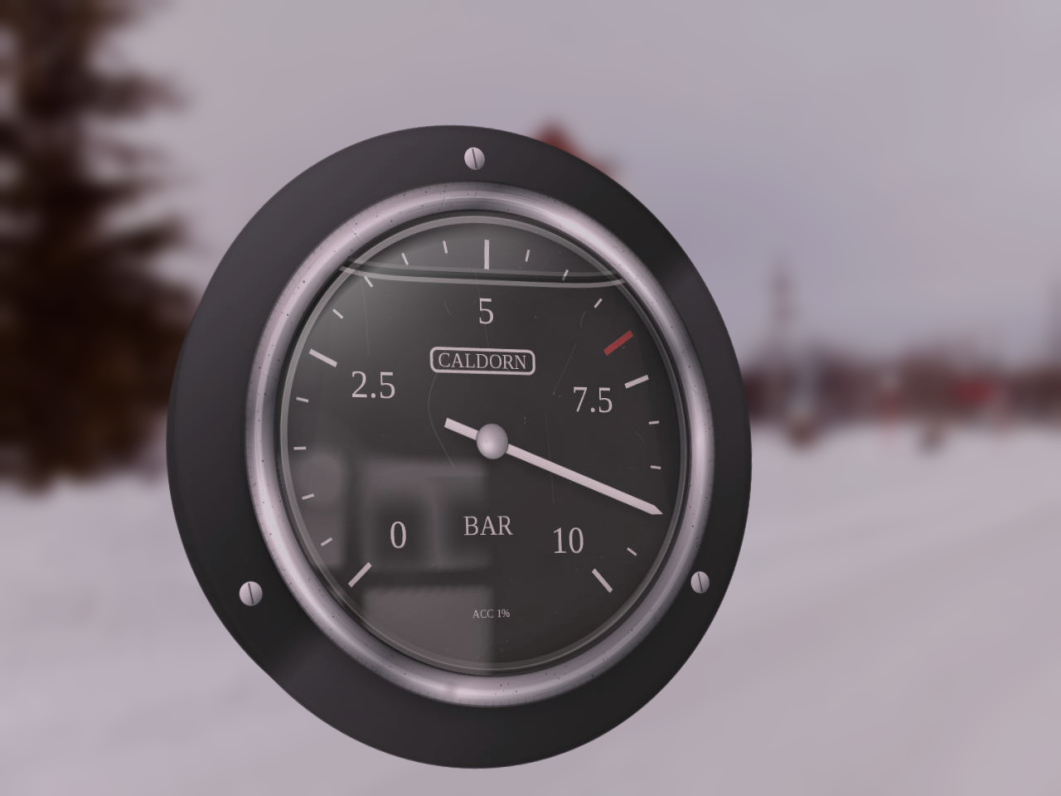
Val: 9 bar
